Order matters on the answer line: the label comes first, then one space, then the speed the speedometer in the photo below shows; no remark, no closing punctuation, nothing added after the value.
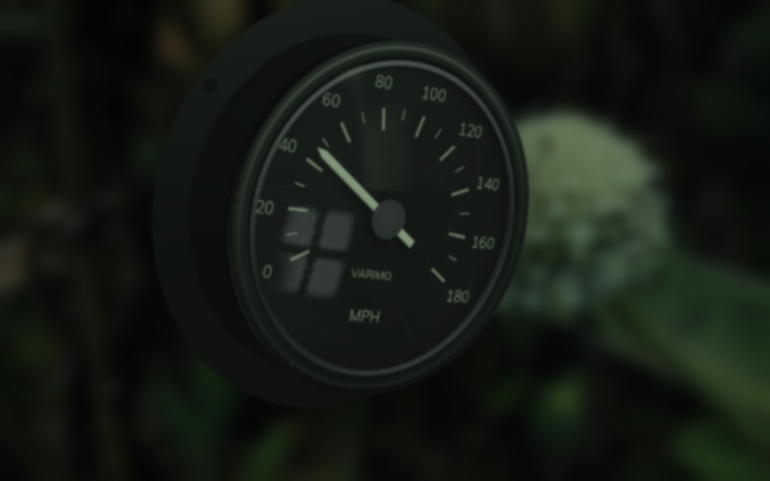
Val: 45 mph
